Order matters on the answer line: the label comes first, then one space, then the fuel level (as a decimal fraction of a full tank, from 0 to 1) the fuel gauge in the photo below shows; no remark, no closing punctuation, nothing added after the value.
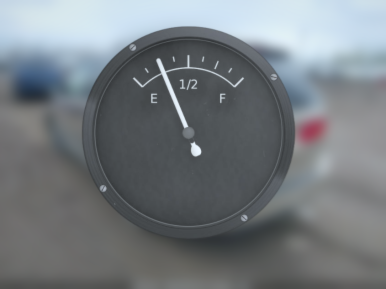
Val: 0.25
